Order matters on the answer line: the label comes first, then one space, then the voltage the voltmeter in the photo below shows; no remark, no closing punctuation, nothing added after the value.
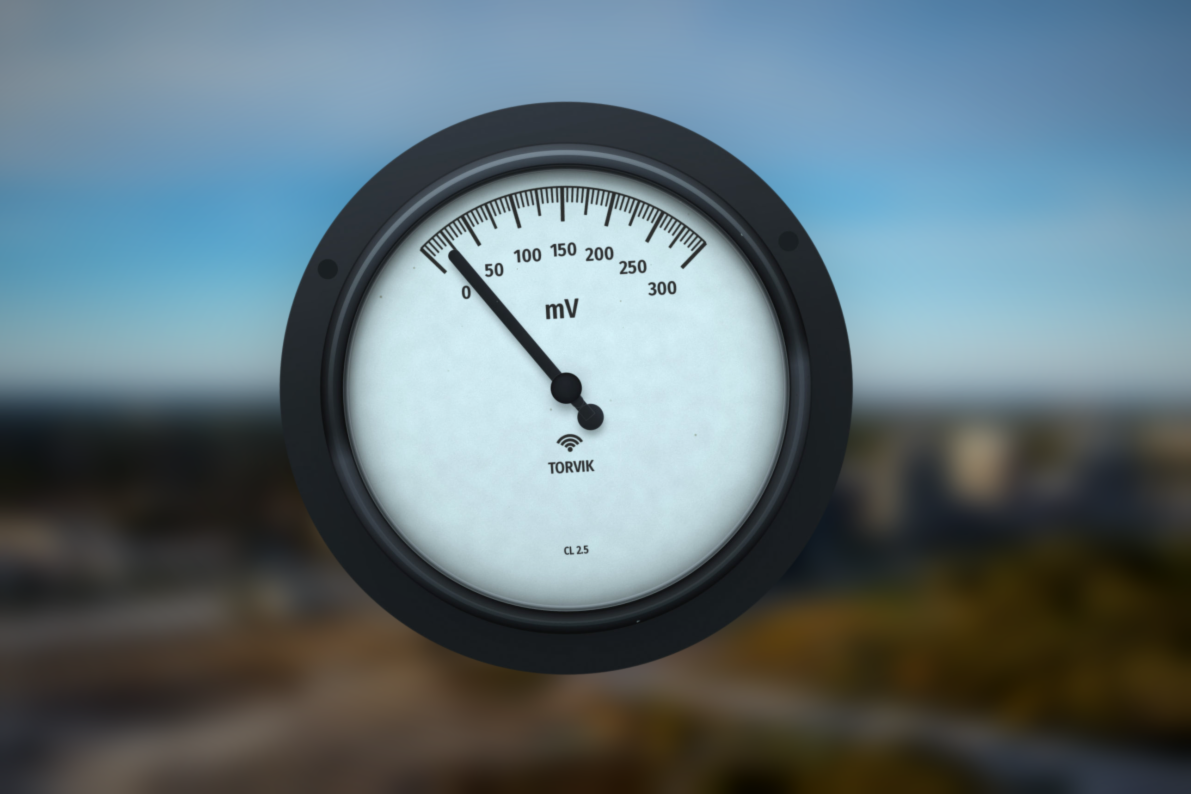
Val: 20 mV
